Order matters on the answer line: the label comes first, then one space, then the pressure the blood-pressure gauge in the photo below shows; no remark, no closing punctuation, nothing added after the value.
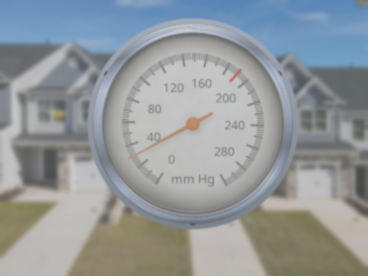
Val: 30 mmHg
